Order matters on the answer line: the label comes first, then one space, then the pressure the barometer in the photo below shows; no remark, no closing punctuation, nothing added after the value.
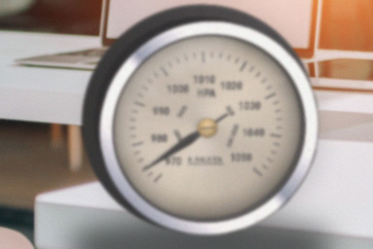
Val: 974 hPa
